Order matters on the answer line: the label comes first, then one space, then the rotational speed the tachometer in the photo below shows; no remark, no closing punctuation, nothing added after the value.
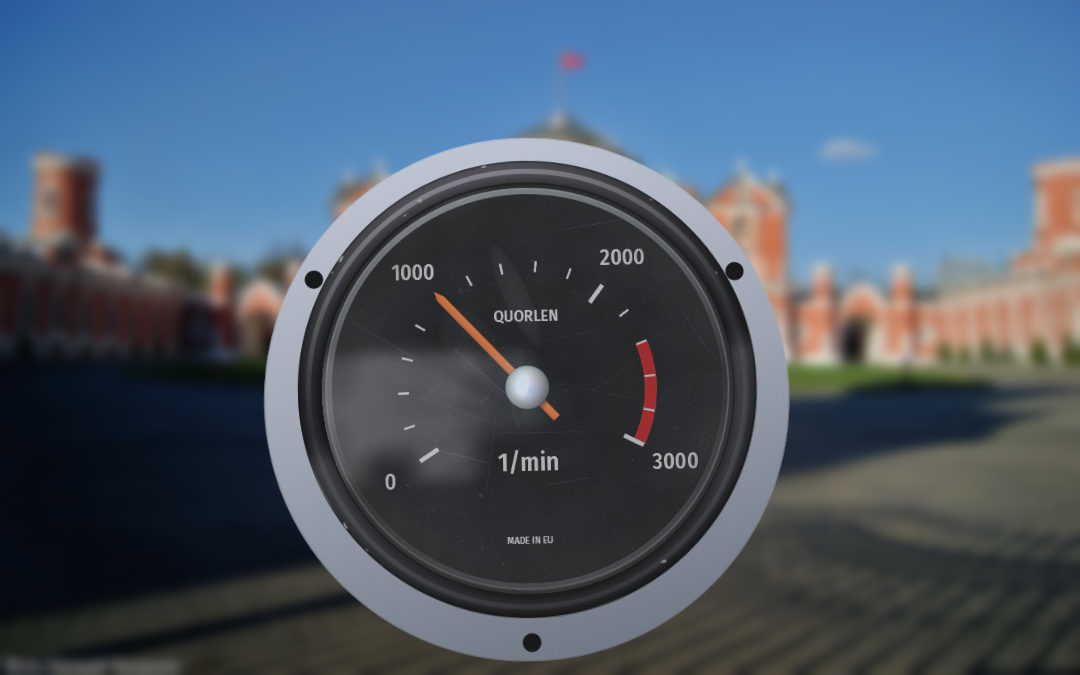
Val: 1000 rpm
